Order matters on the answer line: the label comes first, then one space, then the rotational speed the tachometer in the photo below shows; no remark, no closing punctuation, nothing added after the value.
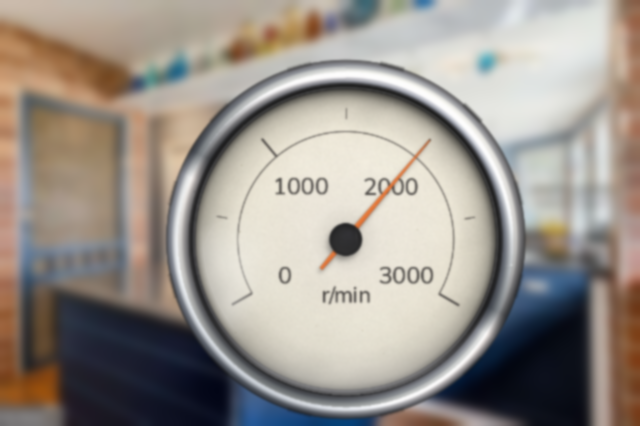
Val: 2000 rpm
